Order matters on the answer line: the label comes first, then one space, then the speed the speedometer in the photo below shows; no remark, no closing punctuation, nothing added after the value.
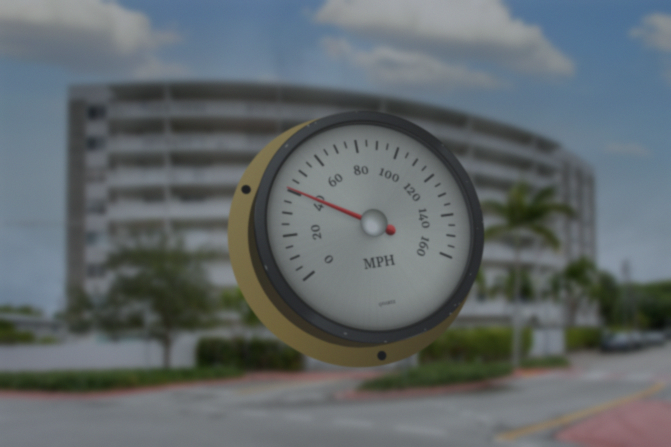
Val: 40 mph
